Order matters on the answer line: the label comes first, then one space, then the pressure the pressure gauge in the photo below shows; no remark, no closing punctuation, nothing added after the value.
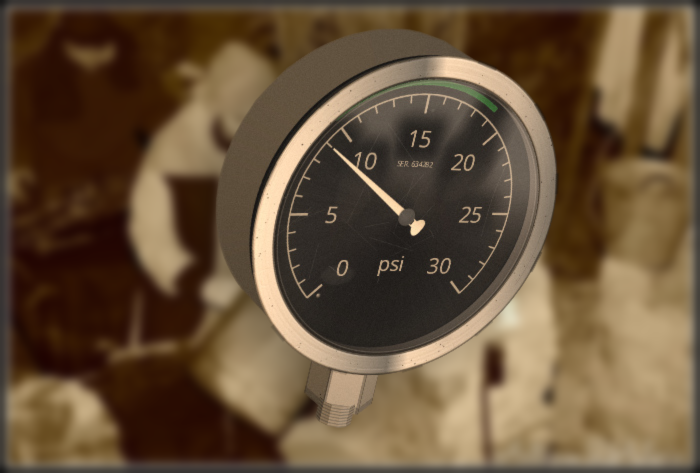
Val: 9 psi
